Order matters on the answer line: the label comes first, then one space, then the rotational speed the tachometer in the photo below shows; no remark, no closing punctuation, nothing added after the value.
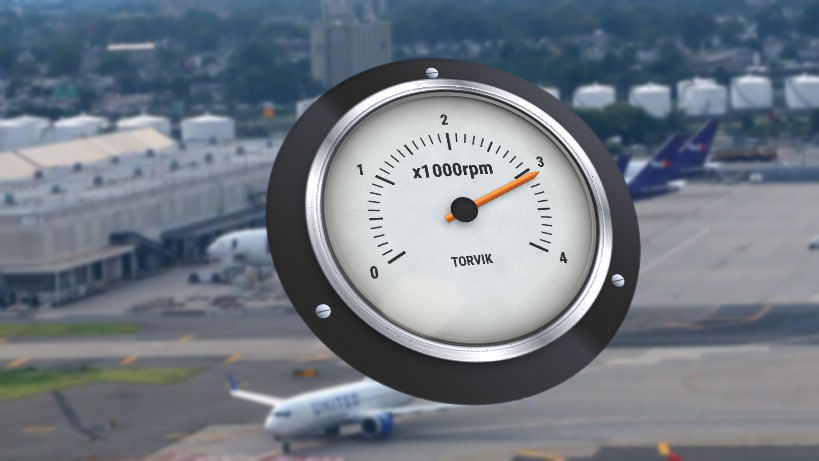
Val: 3100 rpm
